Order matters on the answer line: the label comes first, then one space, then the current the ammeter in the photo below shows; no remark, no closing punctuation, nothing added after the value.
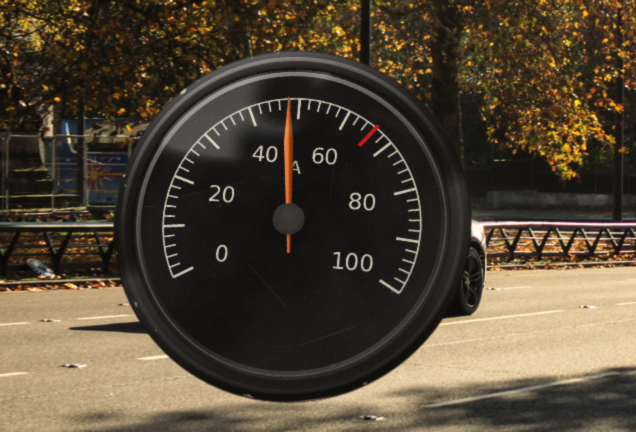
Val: 48 A
